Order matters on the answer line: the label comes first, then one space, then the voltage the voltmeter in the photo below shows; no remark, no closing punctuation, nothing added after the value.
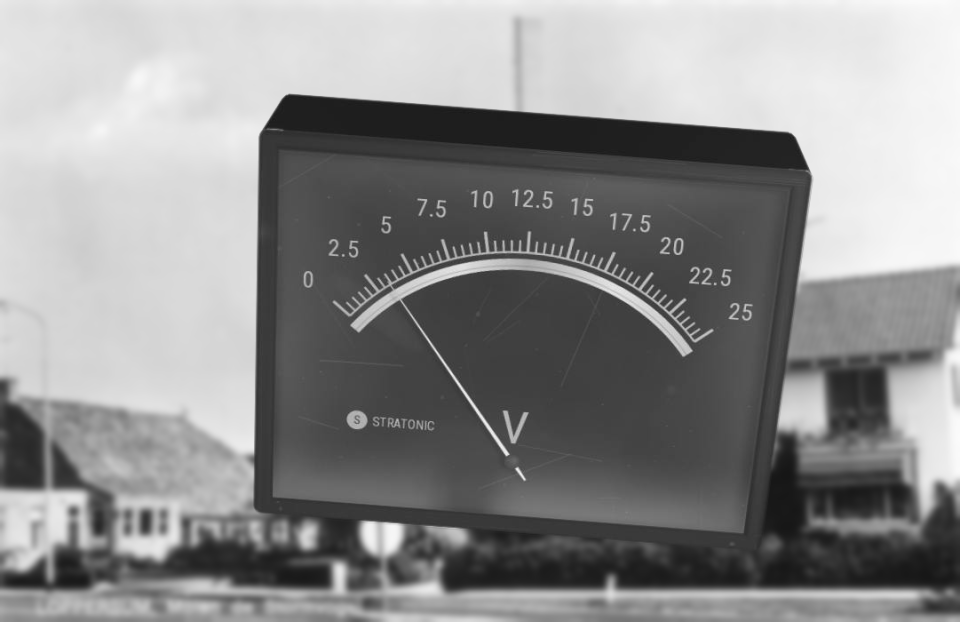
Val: 3.5 V
